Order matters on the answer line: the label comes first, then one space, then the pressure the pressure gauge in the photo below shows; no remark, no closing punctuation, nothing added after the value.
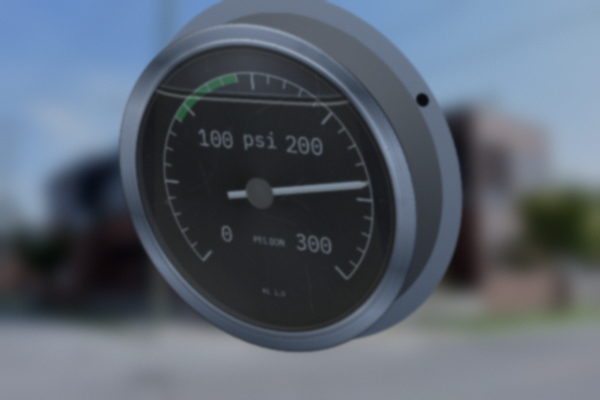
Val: 240 psi
